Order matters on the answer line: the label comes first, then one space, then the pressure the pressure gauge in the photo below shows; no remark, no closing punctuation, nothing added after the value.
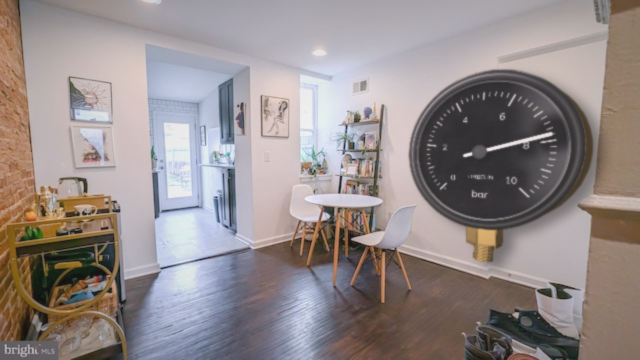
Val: 7.8 bar
